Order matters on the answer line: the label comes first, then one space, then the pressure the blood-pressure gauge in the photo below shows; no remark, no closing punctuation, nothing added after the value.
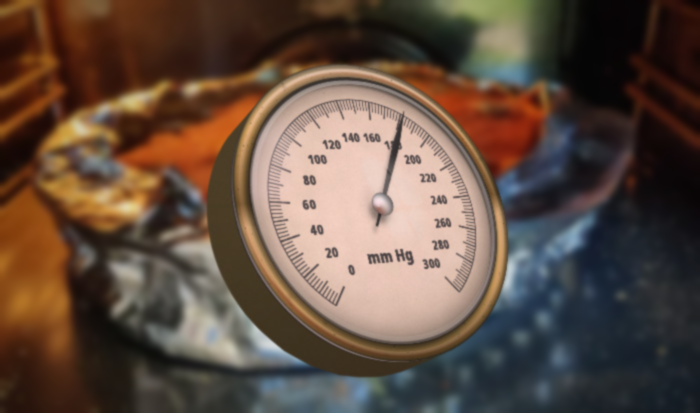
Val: 180 mmHg
